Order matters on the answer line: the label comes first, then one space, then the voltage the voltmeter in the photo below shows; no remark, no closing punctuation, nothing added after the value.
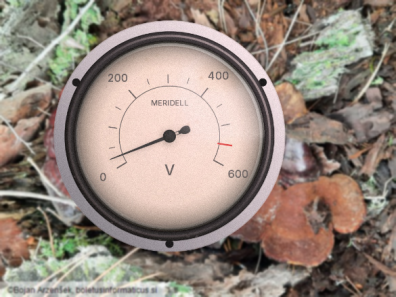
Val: 25 V
